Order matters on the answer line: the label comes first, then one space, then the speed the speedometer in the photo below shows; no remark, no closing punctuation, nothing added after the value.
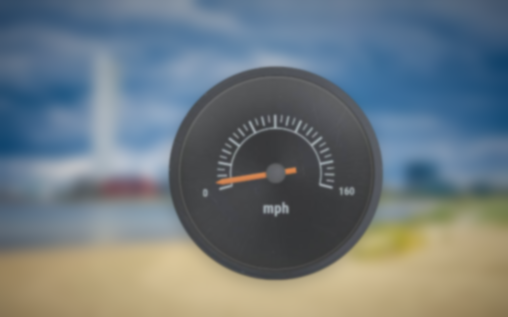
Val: 5 mph
